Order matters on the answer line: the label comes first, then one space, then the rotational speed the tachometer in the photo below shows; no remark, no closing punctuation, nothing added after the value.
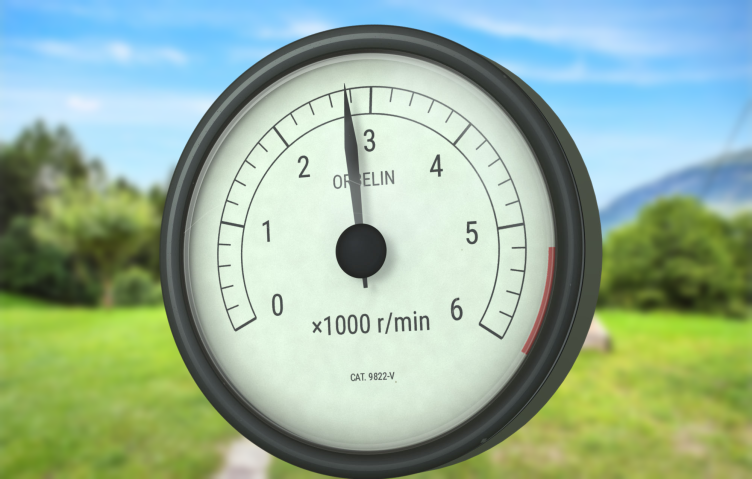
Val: 2800 rpm
